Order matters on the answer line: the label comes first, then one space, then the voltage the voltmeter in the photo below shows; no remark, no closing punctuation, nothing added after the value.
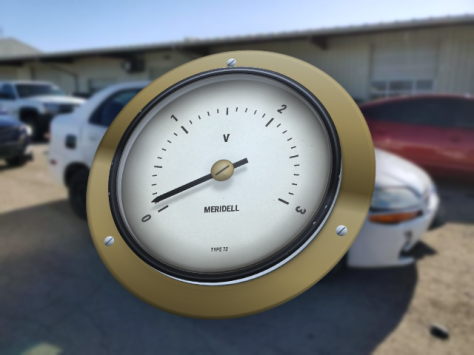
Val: 0.1 V
